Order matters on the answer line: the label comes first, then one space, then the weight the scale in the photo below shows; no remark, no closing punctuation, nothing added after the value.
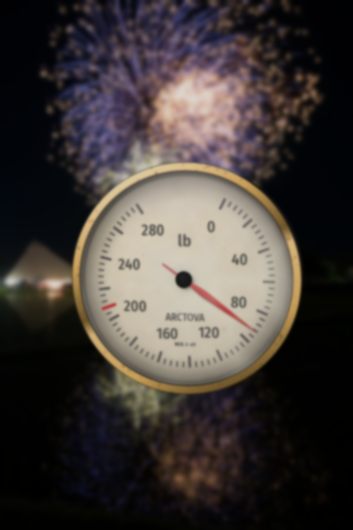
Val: 92 lb
